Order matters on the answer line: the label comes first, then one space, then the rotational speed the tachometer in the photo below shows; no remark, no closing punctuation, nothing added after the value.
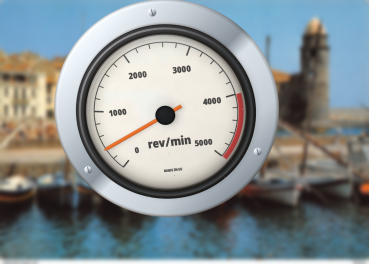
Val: 400 rpm
